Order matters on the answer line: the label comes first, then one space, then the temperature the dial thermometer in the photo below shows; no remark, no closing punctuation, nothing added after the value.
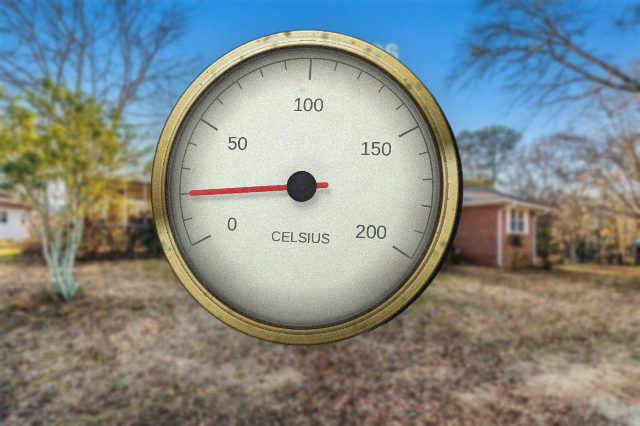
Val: 20 °C
